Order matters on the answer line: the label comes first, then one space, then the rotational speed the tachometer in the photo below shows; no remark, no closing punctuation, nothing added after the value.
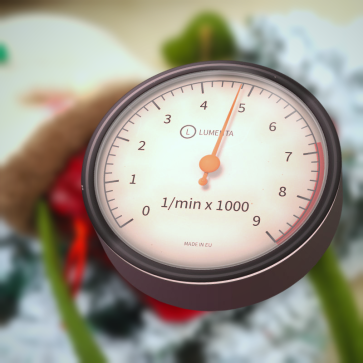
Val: 4800 rpm
